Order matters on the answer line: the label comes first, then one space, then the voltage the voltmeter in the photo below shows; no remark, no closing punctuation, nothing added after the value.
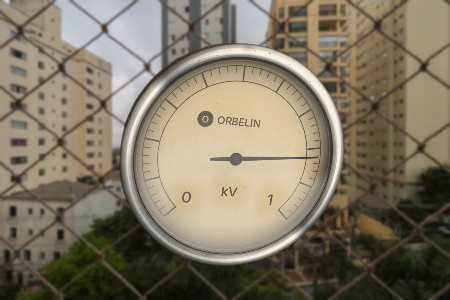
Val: 0.82 kV
